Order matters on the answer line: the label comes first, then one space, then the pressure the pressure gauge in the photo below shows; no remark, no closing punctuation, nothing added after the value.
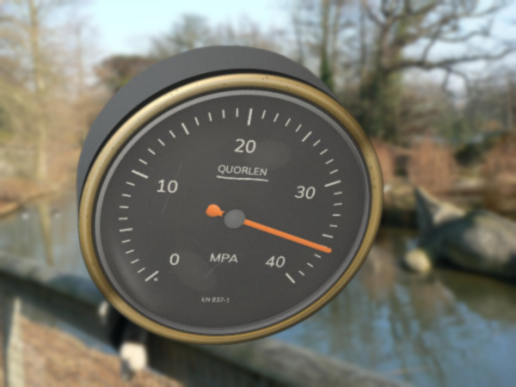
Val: 36 MPa
